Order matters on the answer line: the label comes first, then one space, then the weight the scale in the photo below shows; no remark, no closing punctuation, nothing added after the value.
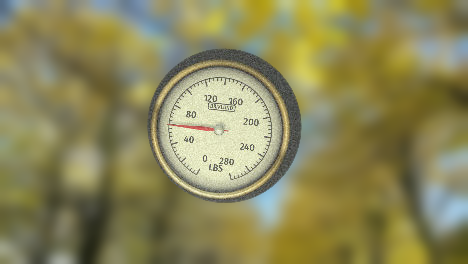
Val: 60 lb
